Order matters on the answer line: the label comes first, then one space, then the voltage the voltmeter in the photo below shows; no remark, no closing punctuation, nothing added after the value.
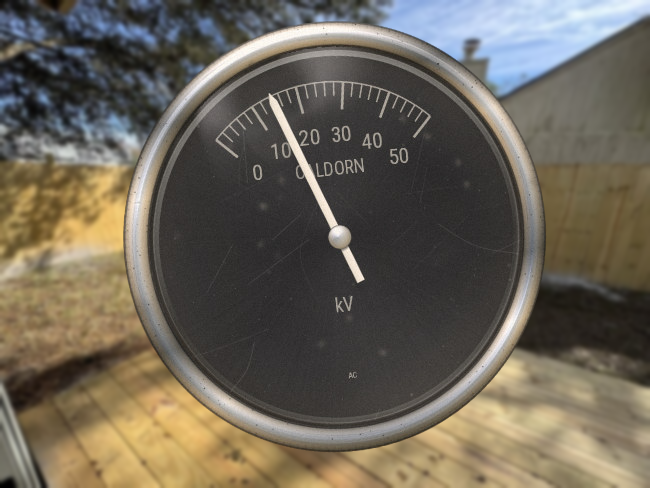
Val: 14 kV
